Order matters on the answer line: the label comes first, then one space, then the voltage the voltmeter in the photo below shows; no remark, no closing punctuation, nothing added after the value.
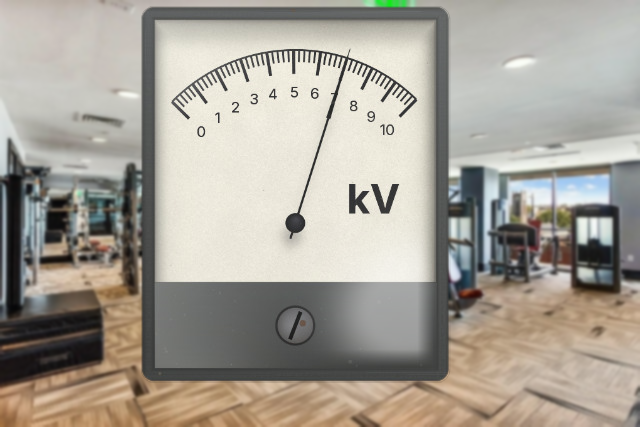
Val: 7 kV
